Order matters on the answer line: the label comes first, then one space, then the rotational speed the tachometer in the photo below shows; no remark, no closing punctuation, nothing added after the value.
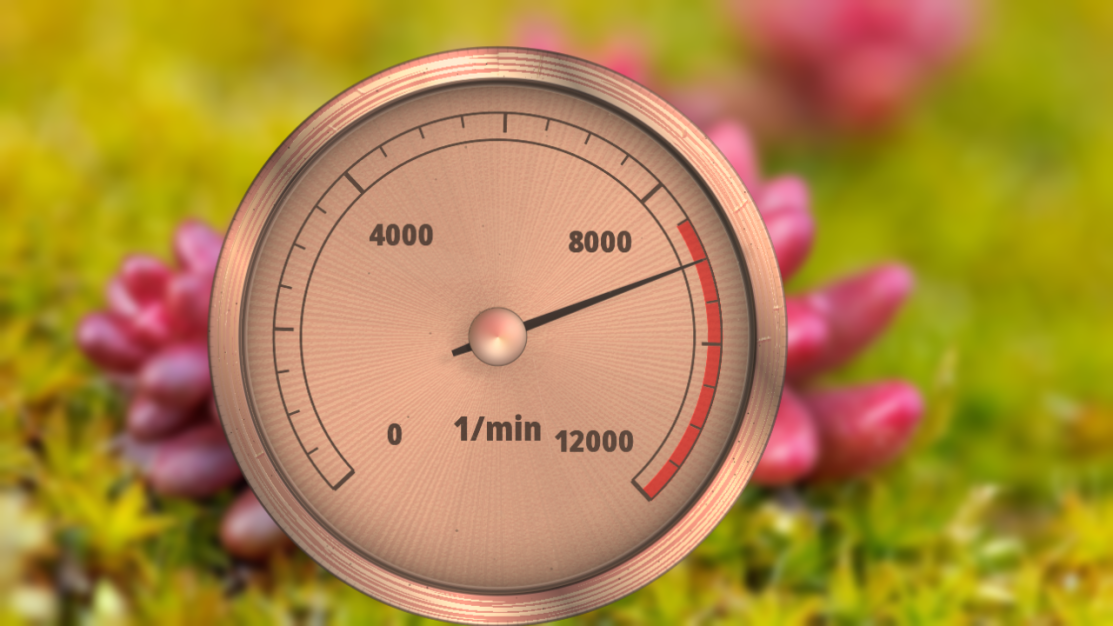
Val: 9000 rpm
